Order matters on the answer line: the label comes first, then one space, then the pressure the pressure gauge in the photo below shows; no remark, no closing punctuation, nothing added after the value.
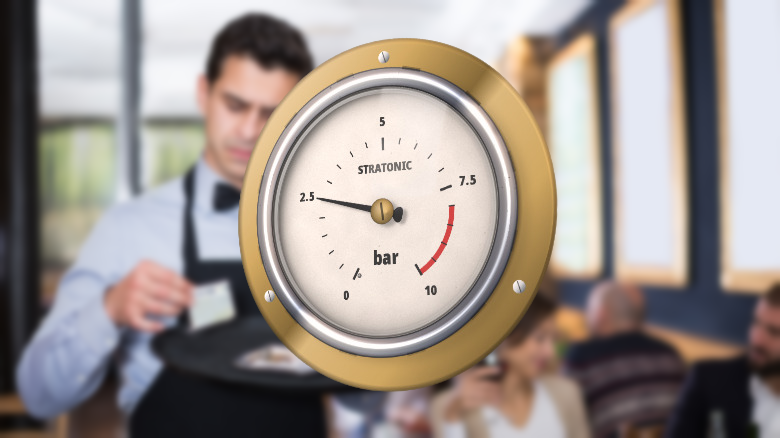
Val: 2.5 bar
